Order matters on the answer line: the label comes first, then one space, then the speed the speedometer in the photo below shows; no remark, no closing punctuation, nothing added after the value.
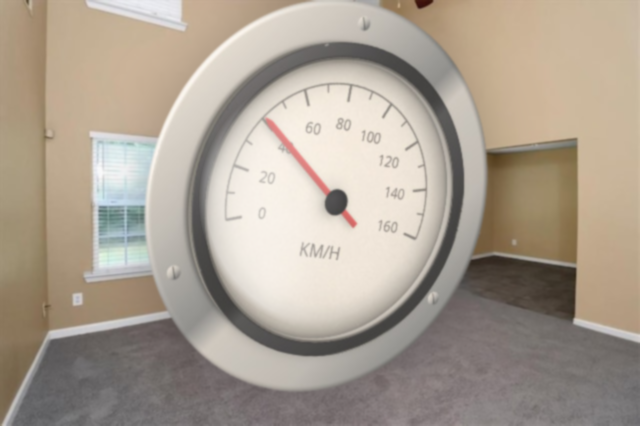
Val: 40 km/h
